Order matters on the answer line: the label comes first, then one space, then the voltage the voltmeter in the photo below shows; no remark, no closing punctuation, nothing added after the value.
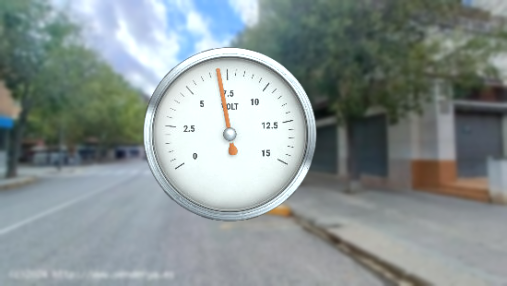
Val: 7 V
